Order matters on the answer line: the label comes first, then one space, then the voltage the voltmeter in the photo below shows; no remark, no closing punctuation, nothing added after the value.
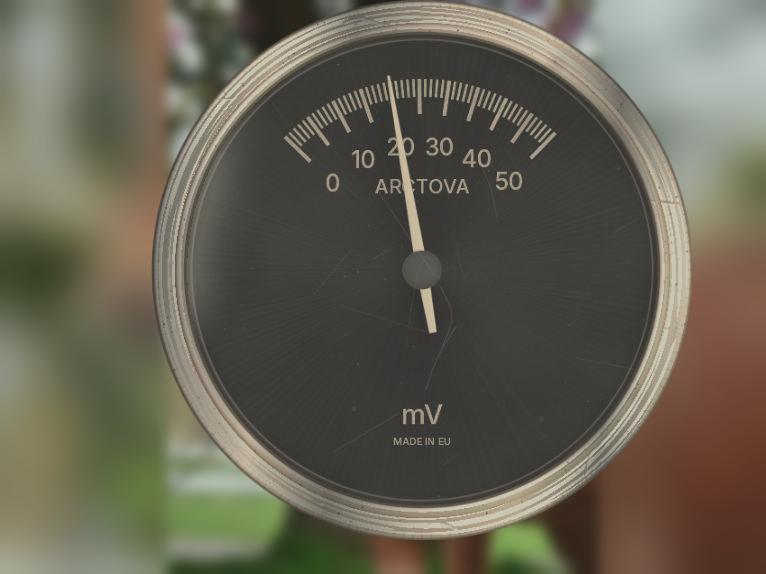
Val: 20 mV
